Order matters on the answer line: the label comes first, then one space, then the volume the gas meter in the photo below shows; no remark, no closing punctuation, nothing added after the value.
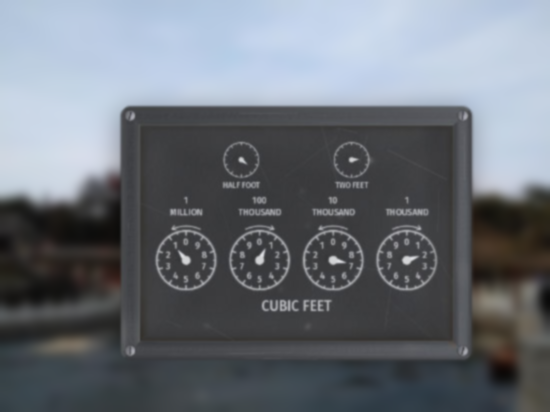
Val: 107200 ft³
